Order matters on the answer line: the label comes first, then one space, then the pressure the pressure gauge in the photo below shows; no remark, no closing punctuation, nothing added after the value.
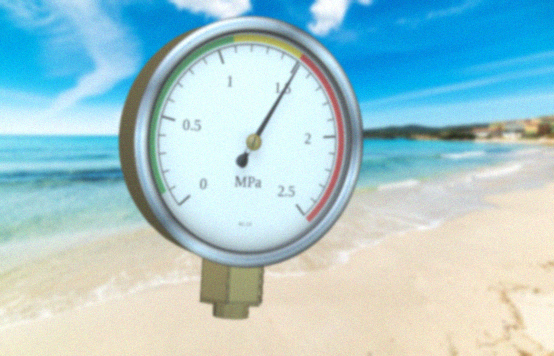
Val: 1.5 MPa
